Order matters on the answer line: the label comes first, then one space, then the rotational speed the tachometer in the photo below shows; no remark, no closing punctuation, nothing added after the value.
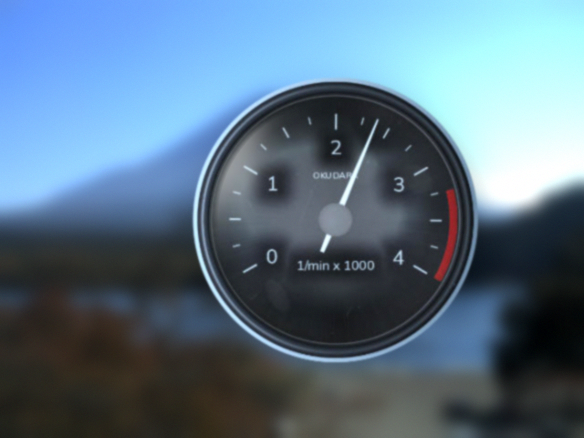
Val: 2375 rpm
